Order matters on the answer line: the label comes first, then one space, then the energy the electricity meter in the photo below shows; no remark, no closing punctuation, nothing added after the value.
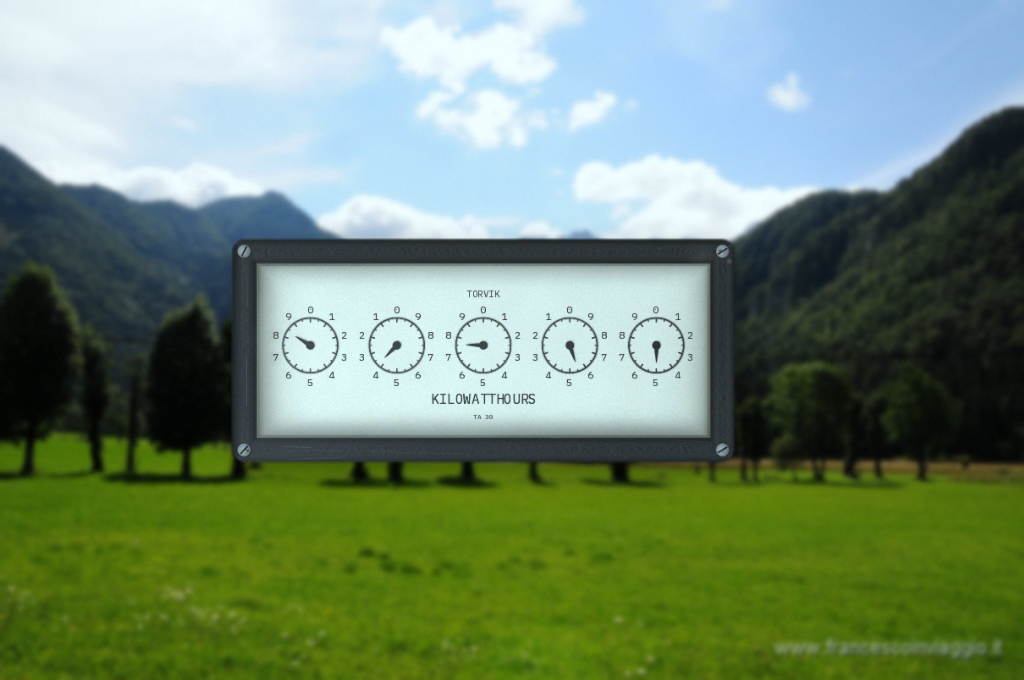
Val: 83755 kWh
